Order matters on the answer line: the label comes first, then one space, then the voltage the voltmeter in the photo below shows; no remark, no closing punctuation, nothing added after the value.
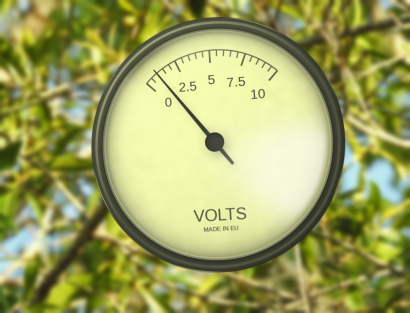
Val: 1 V
